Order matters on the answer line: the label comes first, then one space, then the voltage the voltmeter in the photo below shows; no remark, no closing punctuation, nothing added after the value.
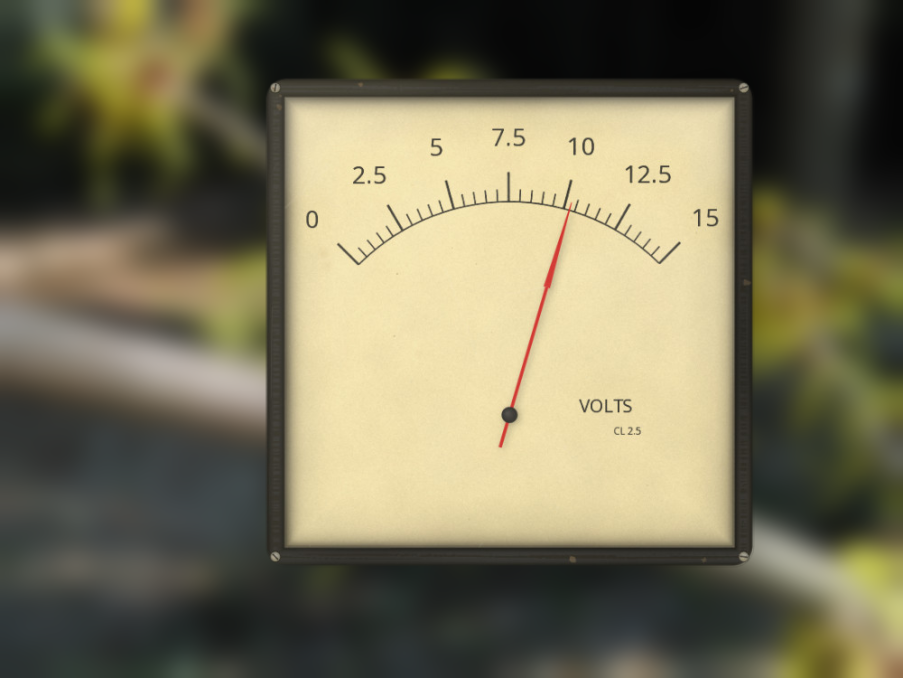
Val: 10.25 V
